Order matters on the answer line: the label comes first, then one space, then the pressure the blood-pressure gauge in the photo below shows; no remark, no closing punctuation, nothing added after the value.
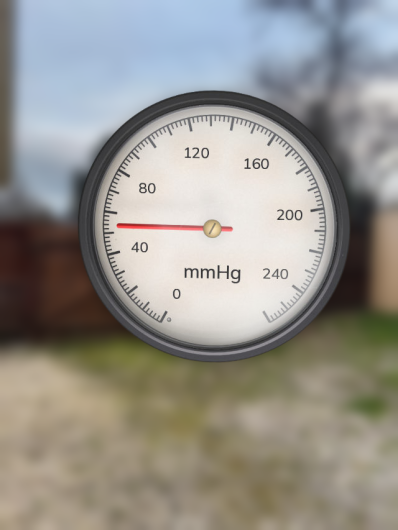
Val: 54 mmHg
